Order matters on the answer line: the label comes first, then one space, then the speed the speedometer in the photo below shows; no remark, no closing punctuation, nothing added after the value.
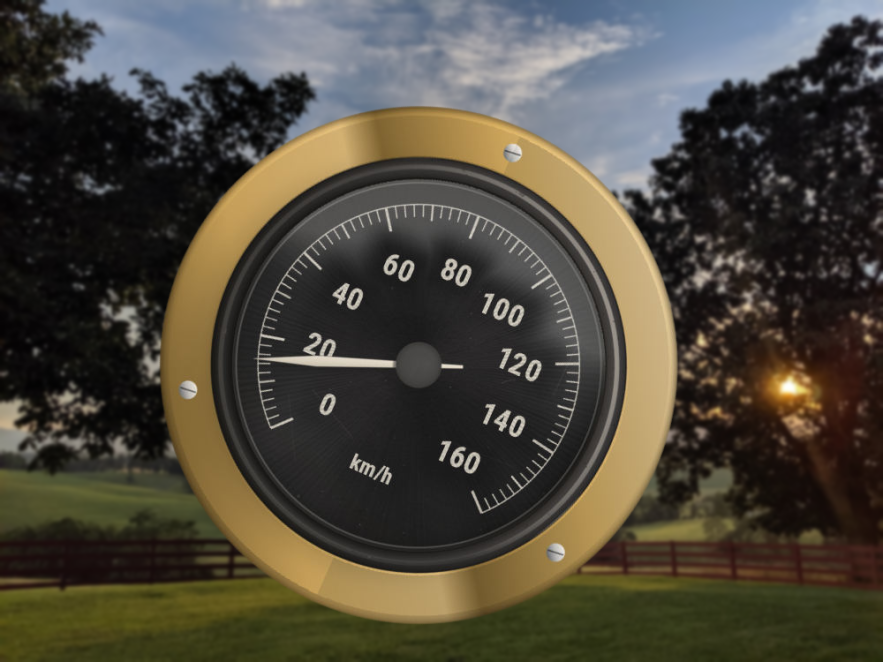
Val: 15 km/h
